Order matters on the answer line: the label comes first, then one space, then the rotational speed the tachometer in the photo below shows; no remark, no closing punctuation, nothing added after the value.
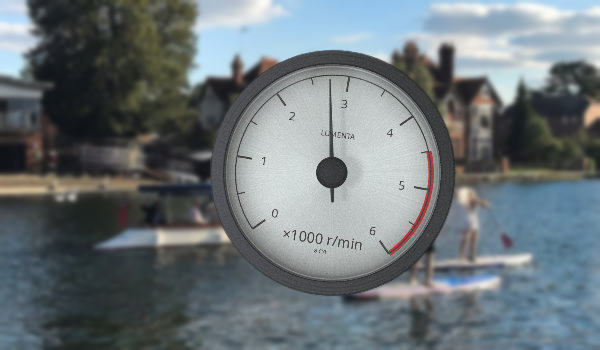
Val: 2750 rpm
